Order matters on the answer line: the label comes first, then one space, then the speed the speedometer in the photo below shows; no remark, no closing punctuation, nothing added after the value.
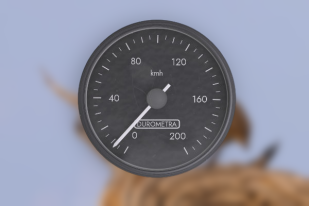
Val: 7.5 km/h
